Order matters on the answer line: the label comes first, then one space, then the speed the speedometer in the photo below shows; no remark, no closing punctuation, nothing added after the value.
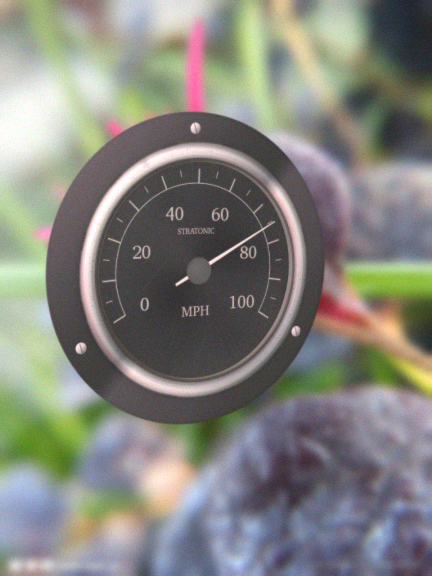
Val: 75 mph
